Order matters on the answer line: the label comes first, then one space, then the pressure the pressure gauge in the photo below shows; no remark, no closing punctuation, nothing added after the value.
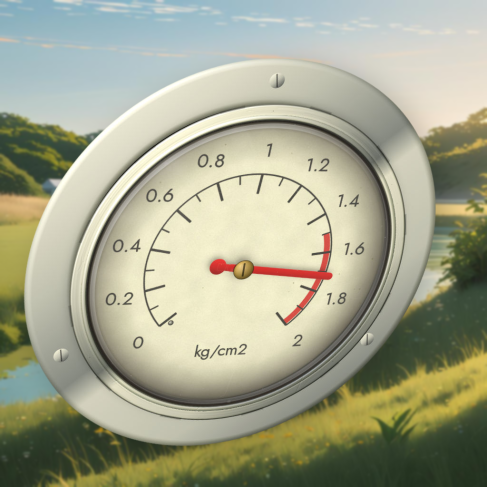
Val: 1.7 kg/cm²
